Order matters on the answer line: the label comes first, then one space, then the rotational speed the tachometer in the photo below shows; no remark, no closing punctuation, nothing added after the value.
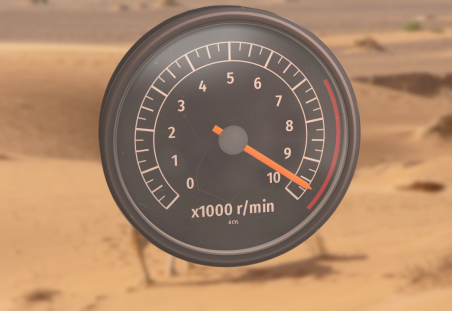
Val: 9625 rpm
